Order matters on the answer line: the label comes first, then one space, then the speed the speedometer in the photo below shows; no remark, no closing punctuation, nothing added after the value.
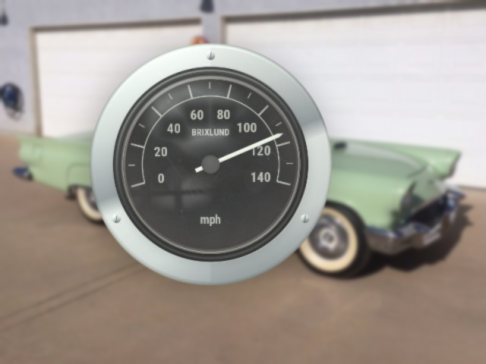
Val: 115 mph
